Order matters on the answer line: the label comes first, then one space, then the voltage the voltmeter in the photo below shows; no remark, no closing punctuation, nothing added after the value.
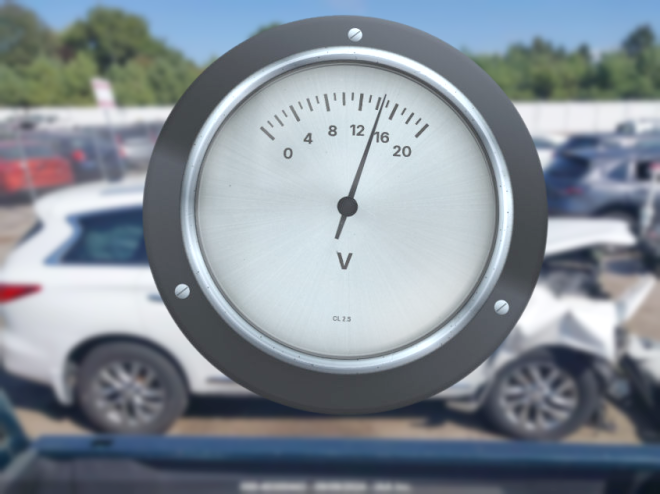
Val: 14.5 V
